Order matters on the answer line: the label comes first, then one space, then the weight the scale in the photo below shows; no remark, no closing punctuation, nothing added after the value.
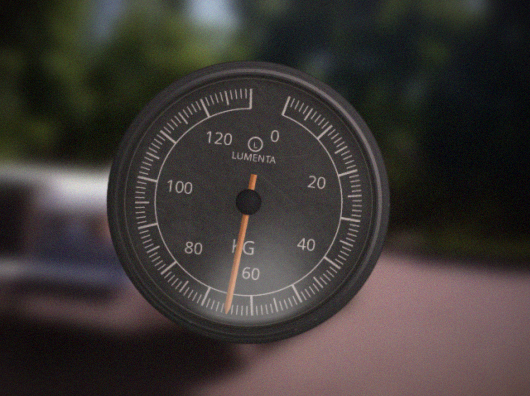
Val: 65 kg
